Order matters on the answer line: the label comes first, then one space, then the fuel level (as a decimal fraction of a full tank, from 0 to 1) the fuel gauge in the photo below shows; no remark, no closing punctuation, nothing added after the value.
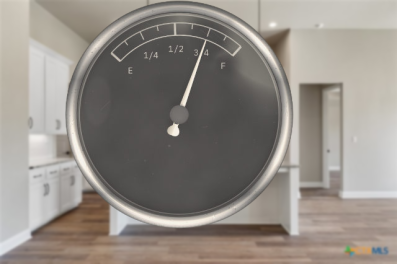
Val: 0.75
